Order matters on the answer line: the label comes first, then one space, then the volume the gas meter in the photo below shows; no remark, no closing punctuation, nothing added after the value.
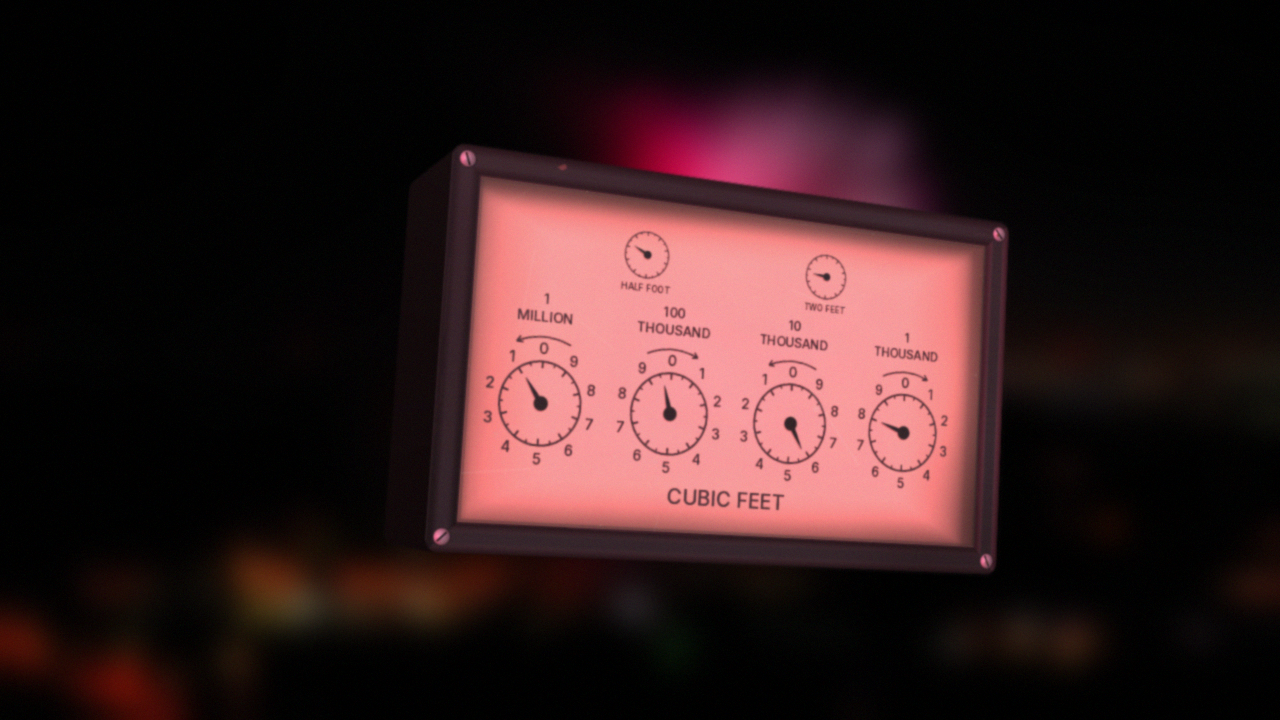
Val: 95800 ft³
